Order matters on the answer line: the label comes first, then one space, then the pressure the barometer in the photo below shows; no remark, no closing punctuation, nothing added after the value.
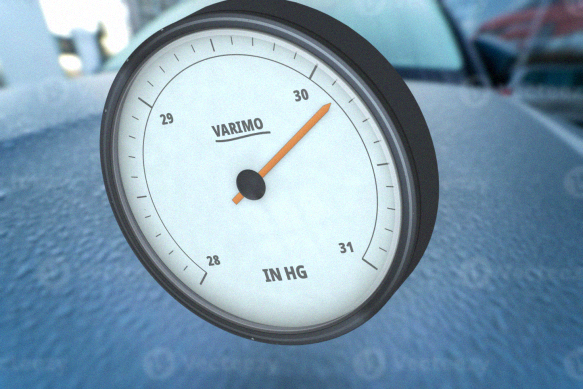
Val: 30.15 inHg
